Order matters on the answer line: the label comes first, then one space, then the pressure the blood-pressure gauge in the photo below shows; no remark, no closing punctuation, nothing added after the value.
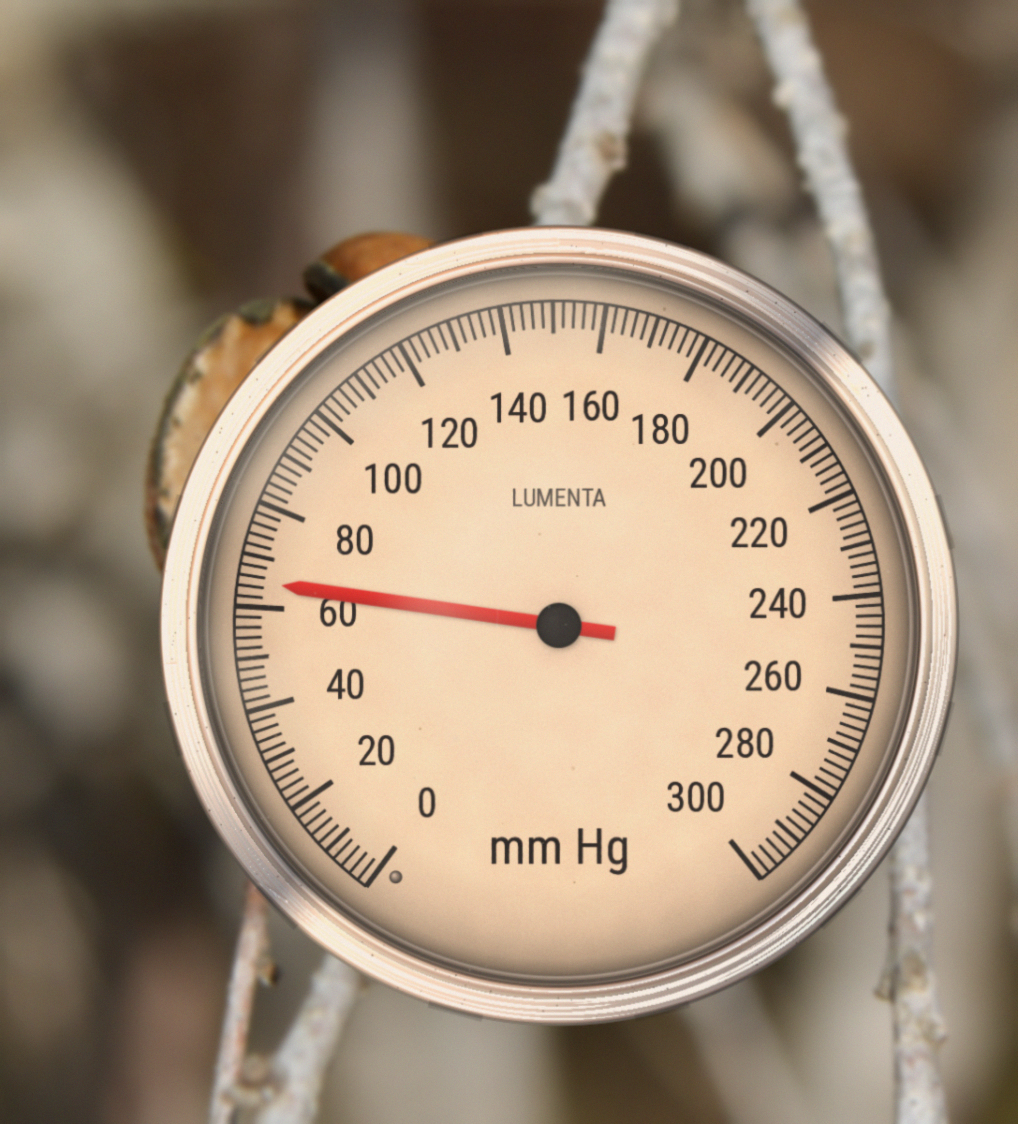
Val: 65 mmHg
